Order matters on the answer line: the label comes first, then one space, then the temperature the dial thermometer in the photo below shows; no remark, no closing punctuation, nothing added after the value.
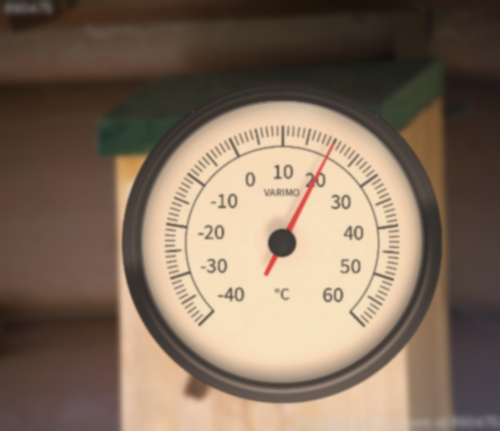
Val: 20 °C
